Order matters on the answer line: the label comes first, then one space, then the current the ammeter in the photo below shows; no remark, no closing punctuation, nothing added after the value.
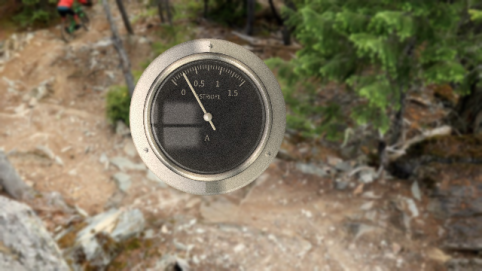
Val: 0.25 A
